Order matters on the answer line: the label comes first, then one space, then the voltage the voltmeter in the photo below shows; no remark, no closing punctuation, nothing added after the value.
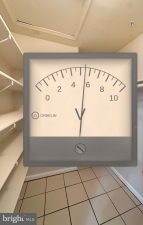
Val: 5.5 V
